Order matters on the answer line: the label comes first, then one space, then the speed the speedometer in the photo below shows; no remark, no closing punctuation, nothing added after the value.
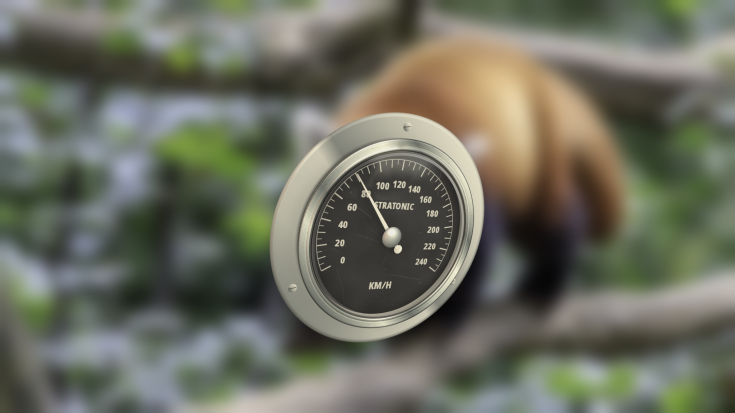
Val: 80 km/h
